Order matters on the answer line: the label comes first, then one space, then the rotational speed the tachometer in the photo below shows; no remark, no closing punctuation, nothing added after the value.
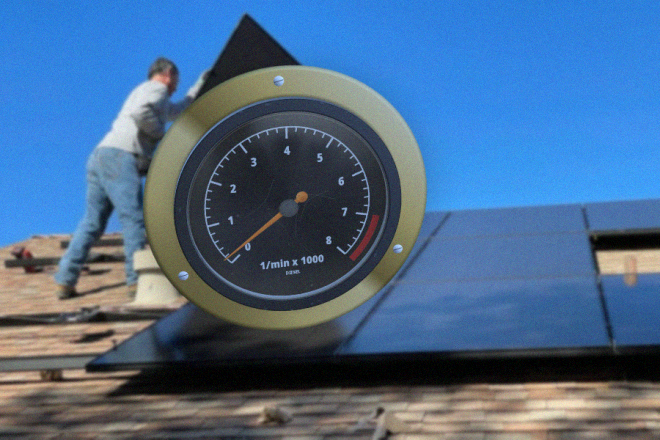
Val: 200 rpm
